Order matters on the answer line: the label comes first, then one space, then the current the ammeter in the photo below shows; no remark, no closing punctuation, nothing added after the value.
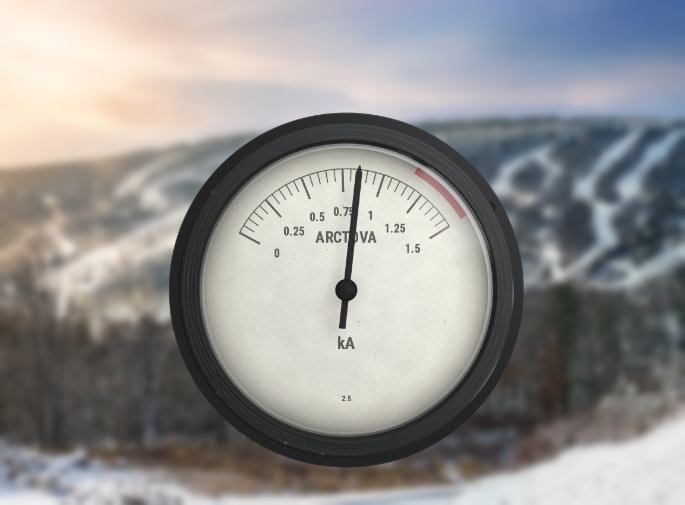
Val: 0.85 kA
